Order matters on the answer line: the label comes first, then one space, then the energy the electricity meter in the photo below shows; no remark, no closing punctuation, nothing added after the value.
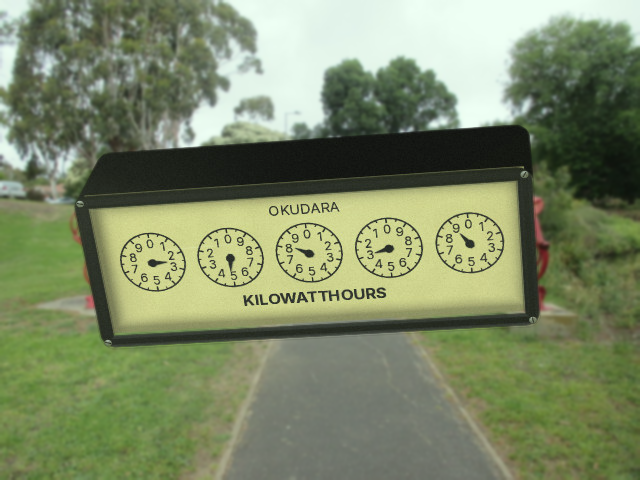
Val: 24829 kWh
